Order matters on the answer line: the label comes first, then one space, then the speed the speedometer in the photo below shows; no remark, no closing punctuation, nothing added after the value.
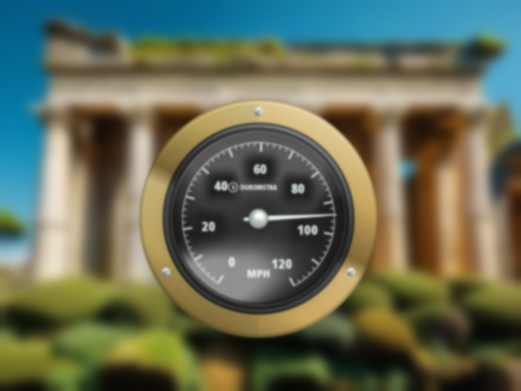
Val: 94 mph
